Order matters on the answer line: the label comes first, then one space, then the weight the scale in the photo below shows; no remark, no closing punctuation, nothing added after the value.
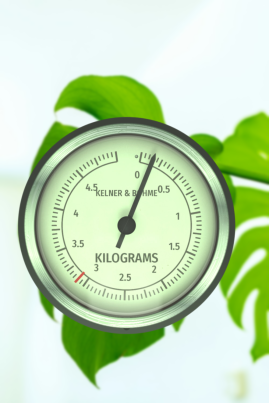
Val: 0.15 kg
